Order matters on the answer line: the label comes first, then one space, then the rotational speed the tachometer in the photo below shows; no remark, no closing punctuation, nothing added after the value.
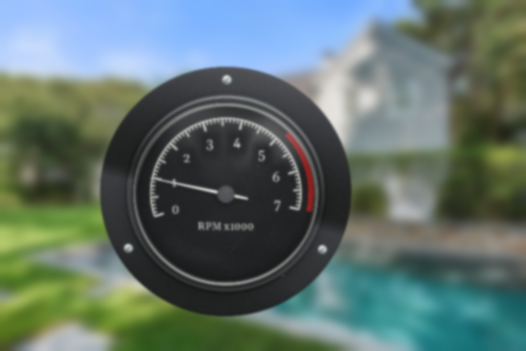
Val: 1000 rpm
